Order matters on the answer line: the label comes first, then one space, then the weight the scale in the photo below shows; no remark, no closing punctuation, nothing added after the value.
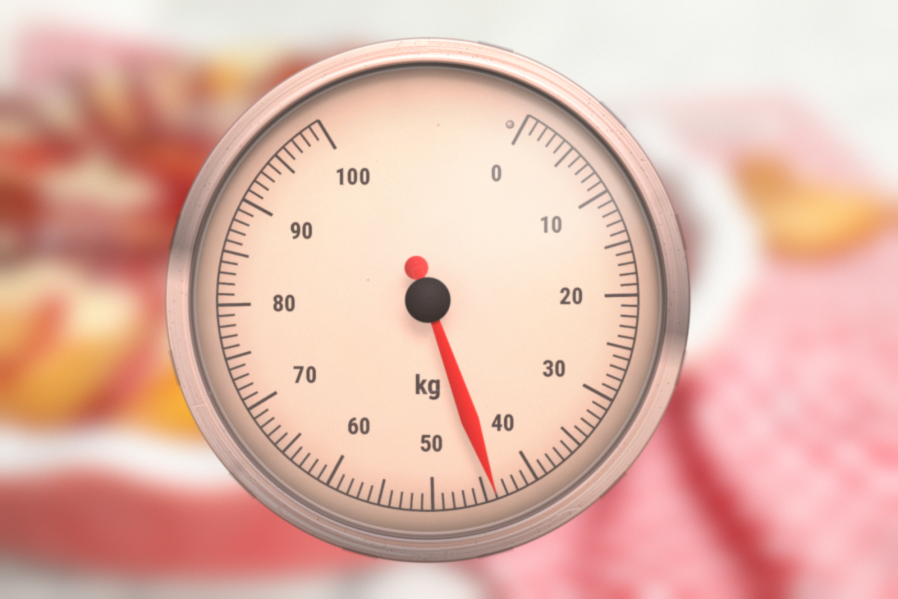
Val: 44 kg
